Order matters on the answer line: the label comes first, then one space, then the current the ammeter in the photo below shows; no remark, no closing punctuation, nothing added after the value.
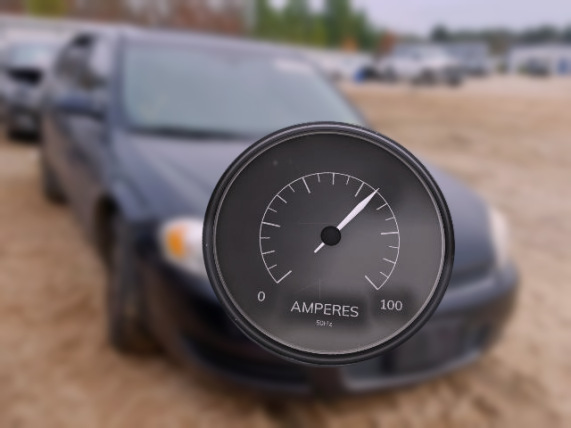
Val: 65 A
